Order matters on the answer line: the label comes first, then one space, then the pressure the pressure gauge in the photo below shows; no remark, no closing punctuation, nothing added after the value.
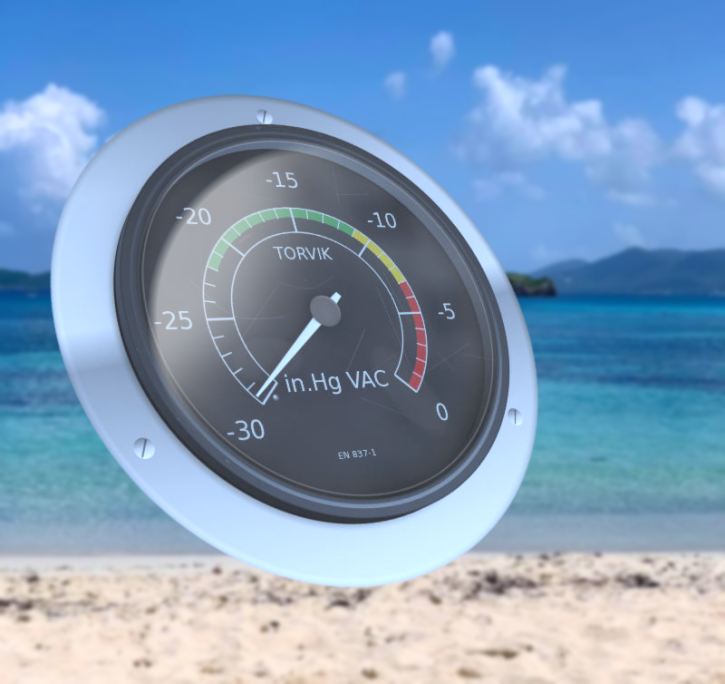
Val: -29.5 inHg
